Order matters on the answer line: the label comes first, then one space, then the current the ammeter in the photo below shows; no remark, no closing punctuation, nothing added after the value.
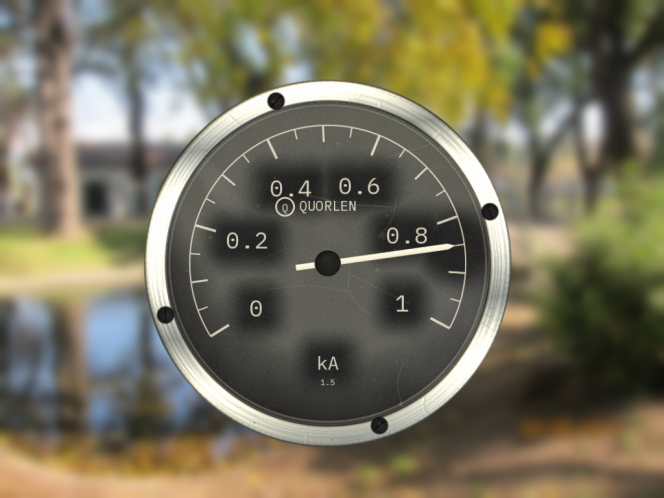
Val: 0.85 kA
